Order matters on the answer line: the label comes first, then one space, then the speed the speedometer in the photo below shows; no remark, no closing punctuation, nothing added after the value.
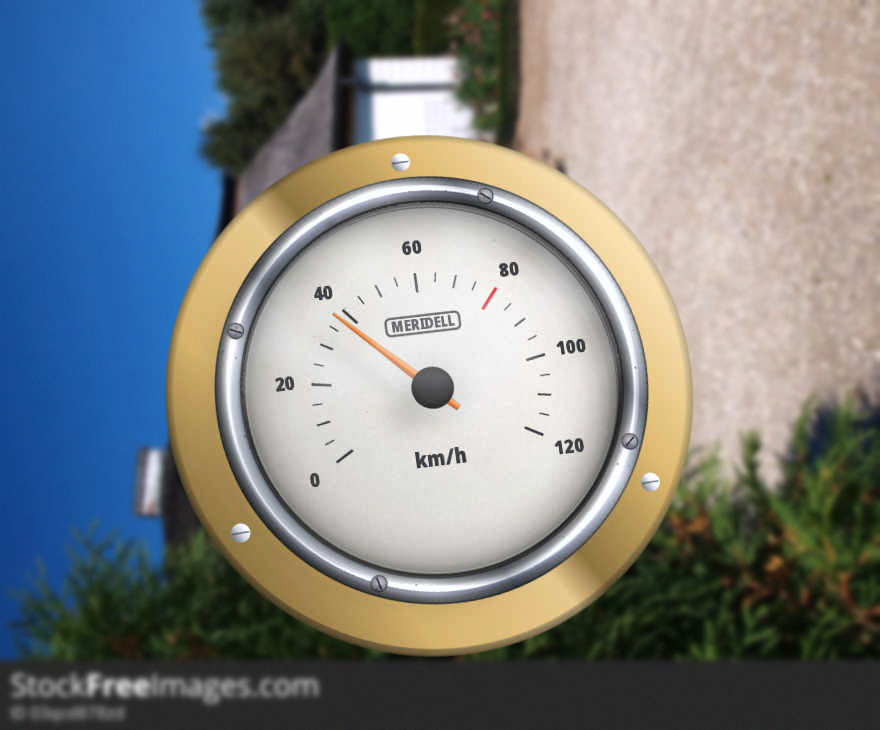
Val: 37.5 km/h
